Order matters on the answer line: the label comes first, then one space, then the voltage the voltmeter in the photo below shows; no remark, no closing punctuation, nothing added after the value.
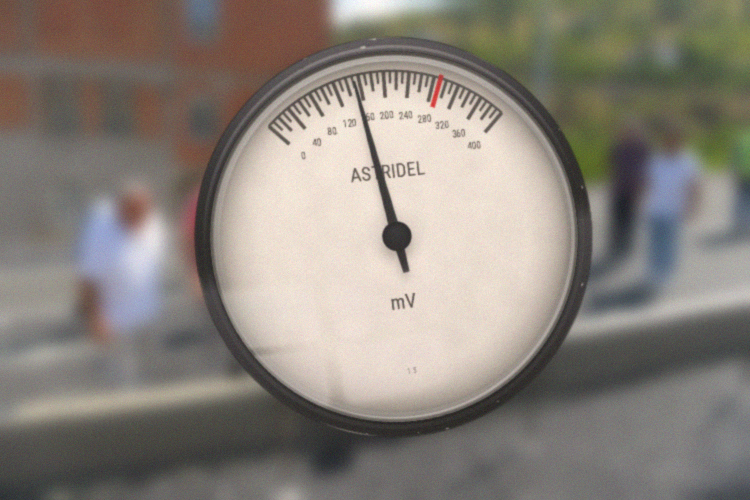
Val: 150 mV
